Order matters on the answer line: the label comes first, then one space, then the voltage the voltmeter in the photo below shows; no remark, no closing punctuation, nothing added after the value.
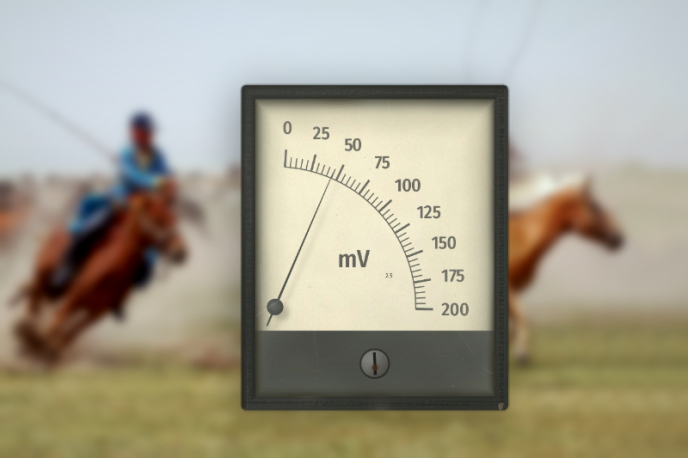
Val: 45 mV
